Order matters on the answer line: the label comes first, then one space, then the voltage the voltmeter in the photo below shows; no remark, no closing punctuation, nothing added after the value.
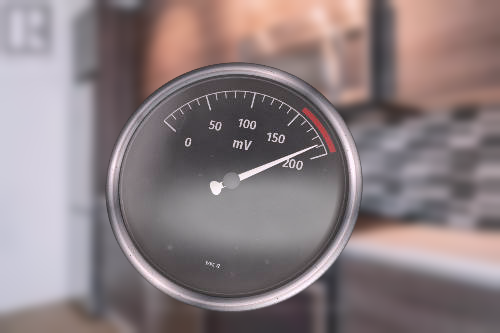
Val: 190 mV
